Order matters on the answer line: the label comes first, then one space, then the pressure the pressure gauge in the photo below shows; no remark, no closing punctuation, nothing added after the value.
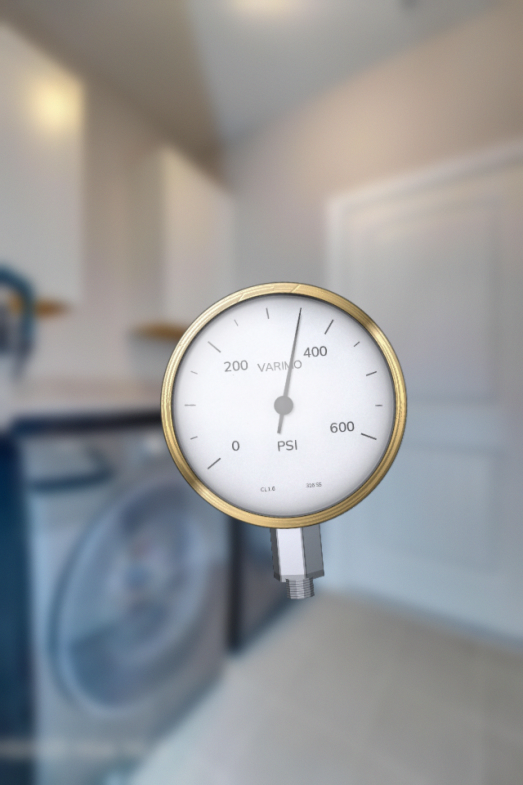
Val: 350 psi
